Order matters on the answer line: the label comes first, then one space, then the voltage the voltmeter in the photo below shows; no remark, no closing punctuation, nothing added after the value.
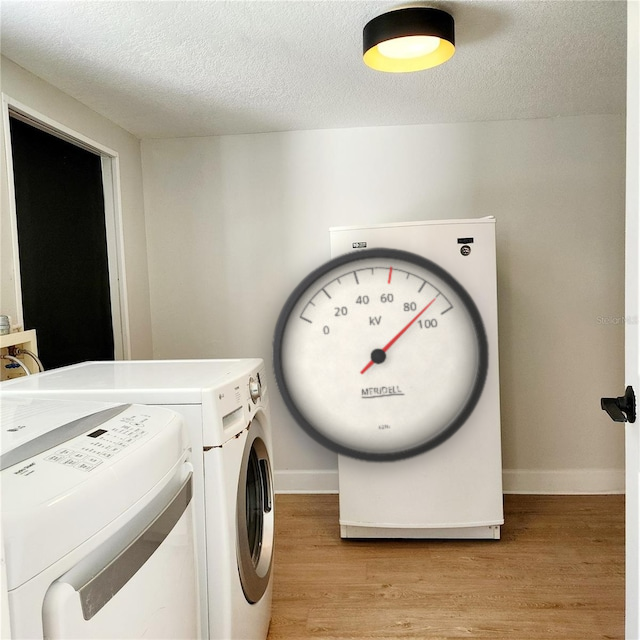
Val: 90 kV
